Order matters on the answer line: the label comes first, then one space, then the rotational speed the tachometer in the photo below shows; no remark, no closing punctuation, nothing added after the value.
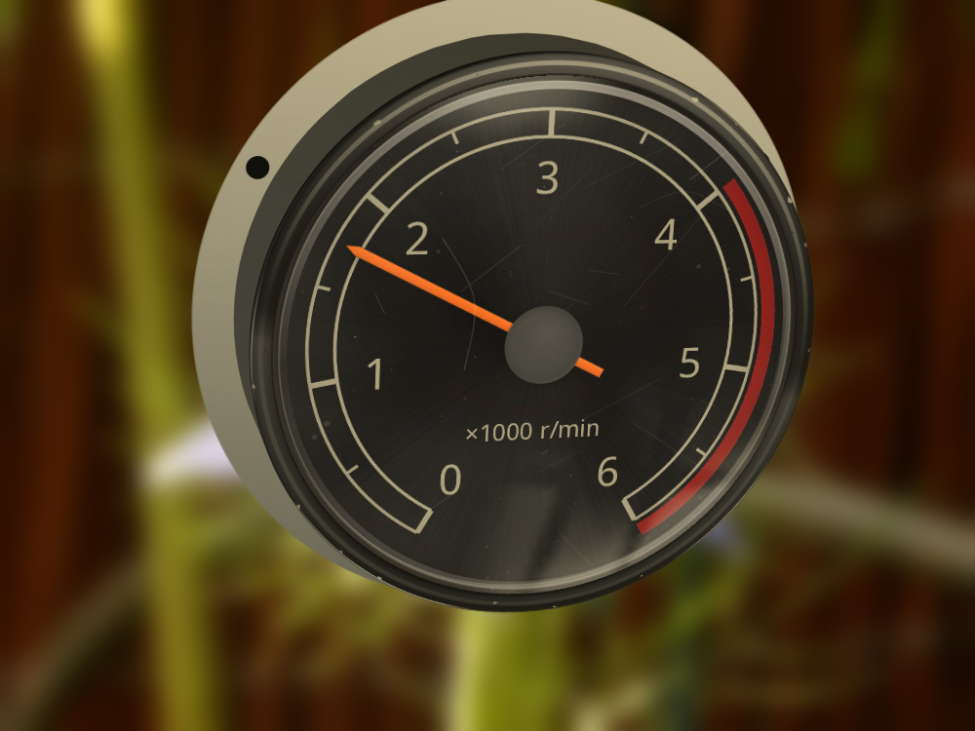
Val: 1750 rpm
